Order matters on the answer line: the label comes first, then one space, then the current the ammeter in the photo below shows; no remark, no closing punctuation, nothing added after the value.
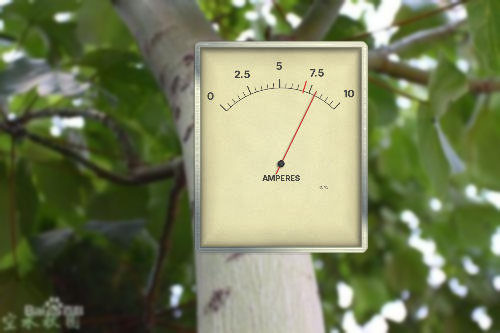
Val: 8 A
